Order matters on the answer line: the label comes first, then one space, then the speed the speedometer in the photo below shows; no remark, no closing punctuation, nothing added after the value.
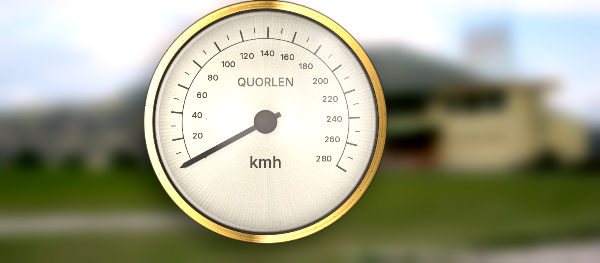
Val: 0 km/h
